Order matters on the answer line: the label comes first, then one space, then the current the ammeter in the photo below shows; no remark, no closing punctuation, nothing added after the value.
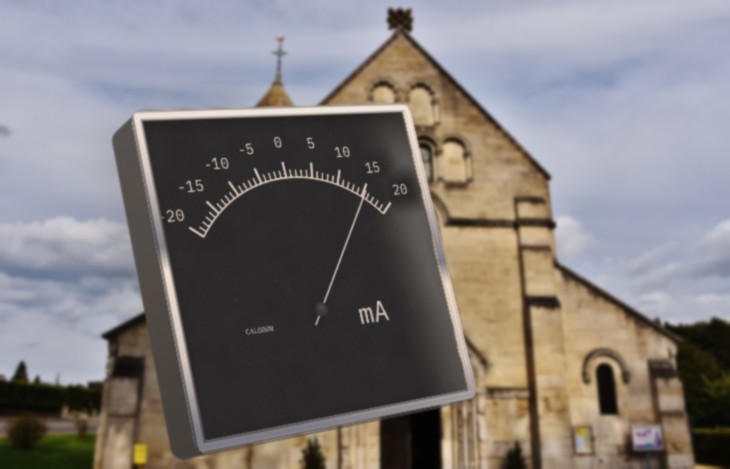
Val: 15 mA
